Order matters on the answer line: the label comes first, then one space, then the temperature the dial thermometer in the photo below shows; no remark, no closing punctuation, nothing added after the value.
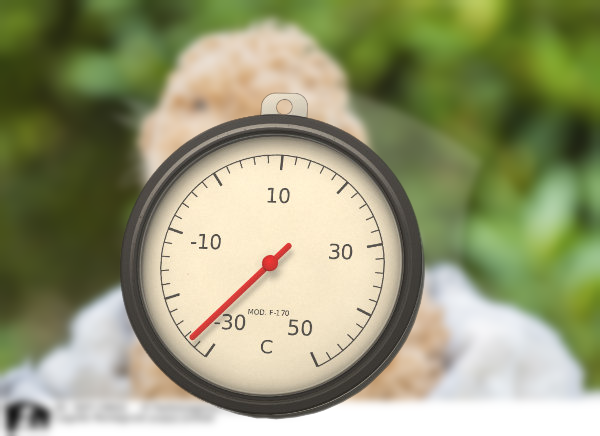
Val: -27 °C
